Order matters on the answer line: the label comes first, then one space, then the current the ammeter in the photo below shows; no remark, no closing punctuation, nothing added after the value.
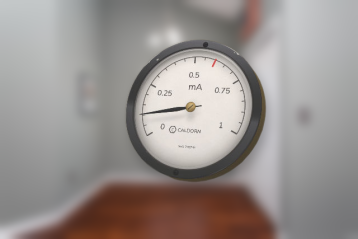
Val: 0.1 mA
